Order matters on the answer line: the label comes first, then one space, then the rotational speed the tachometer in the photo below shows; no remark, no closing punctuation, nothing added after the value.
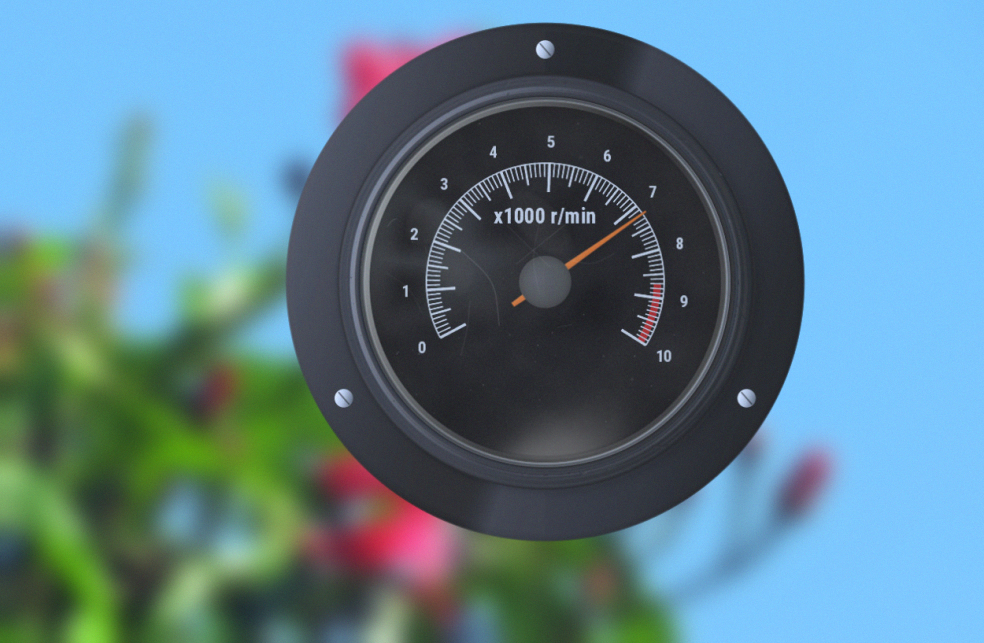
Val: 7200 rpm
